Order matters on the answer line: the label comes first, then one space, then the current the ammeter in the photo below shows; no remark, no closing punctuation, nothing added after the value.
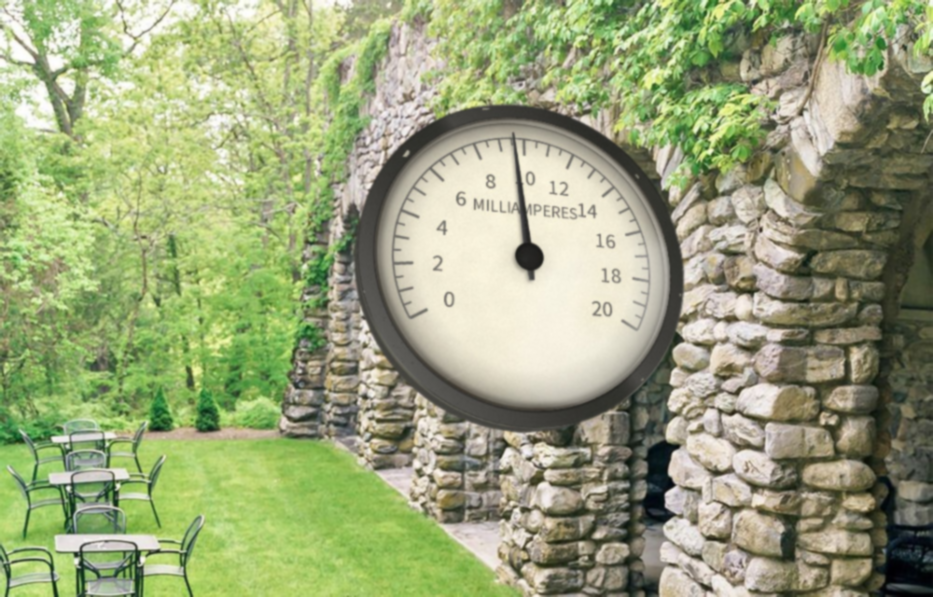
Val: 9.5 mA
